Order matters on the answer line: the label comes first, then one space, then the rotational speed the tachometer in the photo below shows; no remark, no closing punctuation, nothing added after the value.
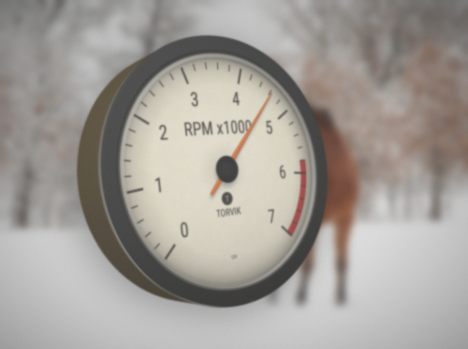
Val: 4600 rpm
